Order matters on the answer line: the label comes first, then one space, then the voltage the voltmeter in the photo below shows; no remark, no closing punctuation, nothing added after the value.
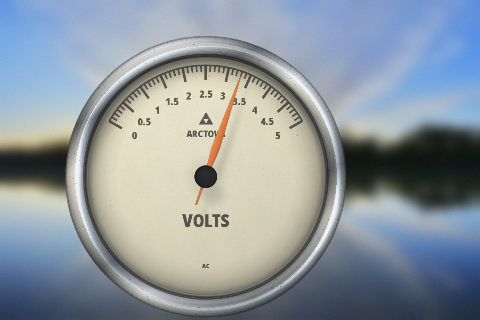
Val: 3.3 V
